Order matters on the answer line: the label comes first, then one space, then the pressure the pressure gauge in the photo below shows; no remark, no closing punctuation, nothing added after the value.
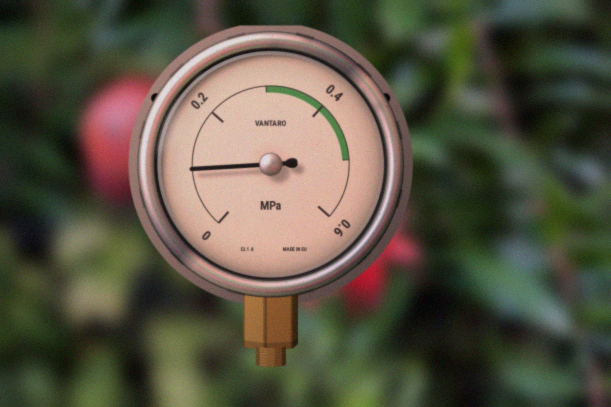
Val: 0.1 MPa
